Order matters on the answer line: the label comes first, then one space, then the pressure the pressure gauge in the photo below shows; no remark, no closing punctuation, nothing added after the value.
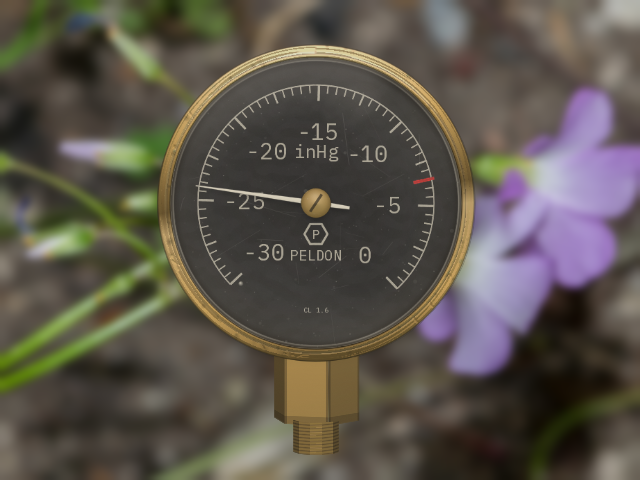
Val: -24.25 inHg
